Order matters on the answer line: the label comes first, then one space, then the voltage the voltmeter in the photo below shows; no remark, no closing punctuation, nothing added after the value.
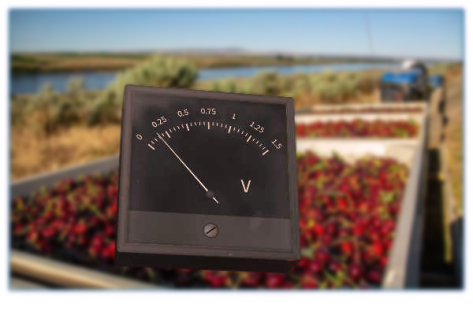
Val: 0.15 V
